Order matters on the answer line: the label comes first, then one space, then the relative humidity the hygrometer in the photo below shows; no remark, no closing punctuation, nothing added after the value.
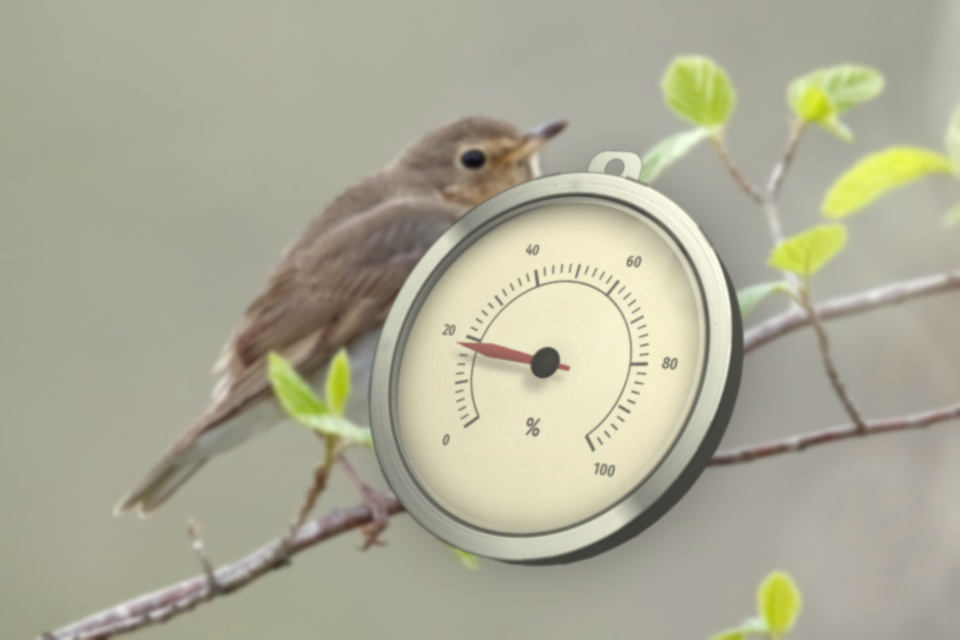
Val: 18 %
